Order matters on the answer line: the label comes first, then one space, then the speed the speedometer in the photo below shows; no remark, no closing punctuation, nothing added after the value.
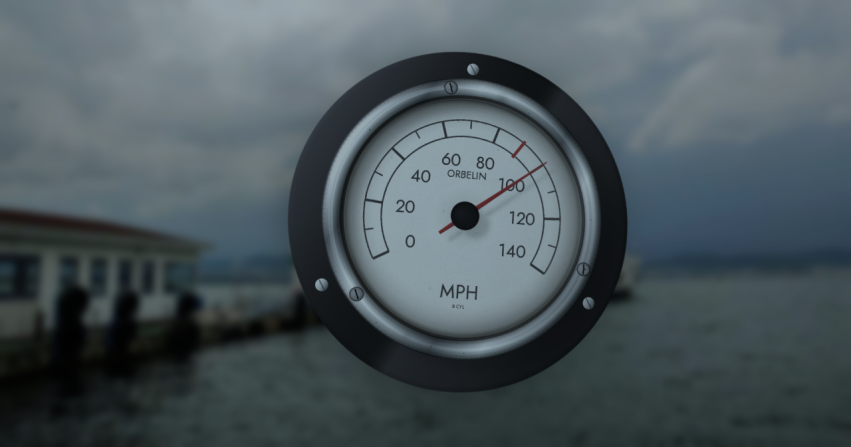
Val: 100 mph
